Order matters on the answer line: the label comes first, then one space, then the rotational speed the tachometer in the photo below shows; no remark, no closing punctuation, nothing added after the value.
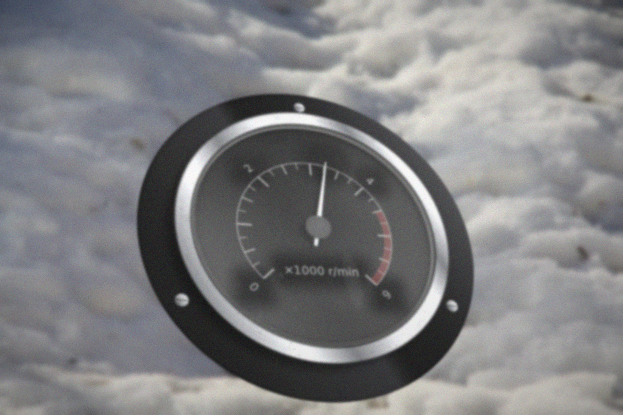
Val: 3250 rpm
